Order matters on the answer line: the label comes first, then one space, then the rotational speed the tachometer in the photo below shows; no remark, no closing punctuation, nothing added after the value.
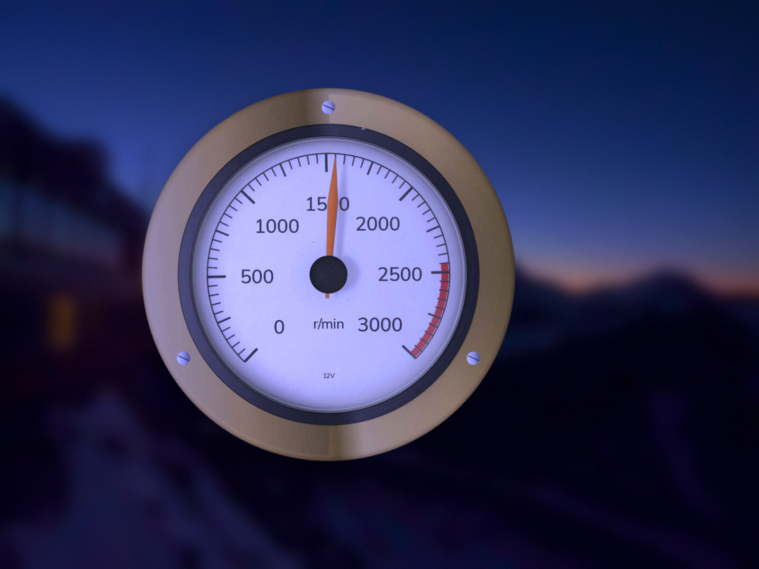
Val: 1550 rpm
